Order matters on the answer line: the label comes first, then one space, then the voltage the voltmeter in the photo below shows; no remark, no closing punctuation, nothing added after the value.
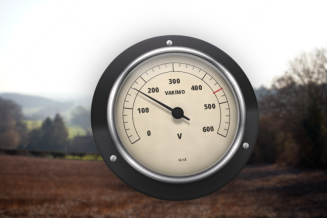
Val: 160 V
